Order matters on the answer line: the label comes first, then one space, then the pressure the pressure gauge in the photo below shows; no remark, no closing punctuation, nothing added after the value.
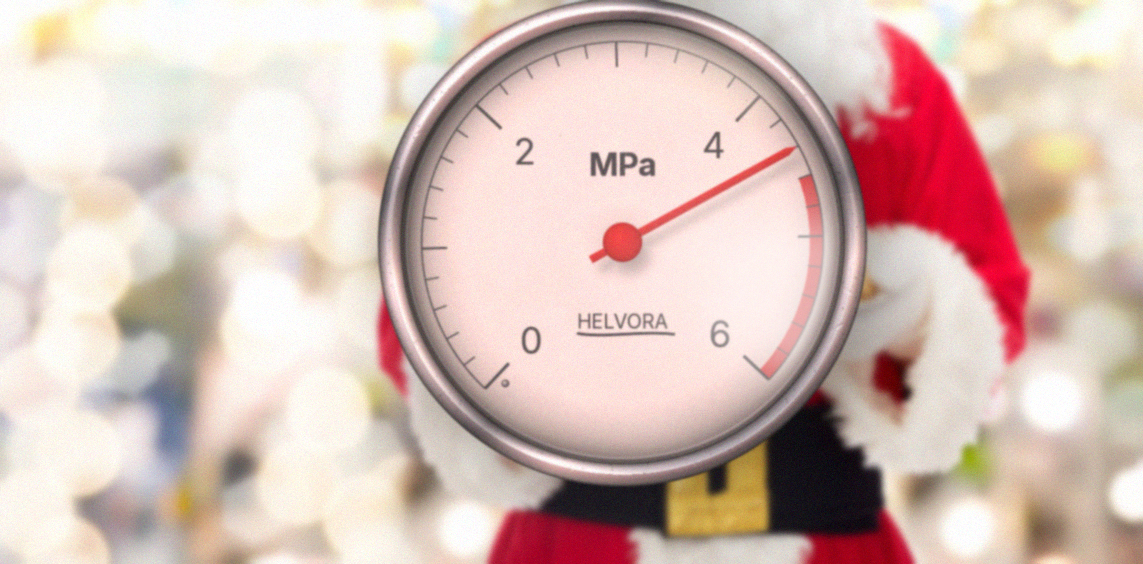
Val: 4.4 MPa
